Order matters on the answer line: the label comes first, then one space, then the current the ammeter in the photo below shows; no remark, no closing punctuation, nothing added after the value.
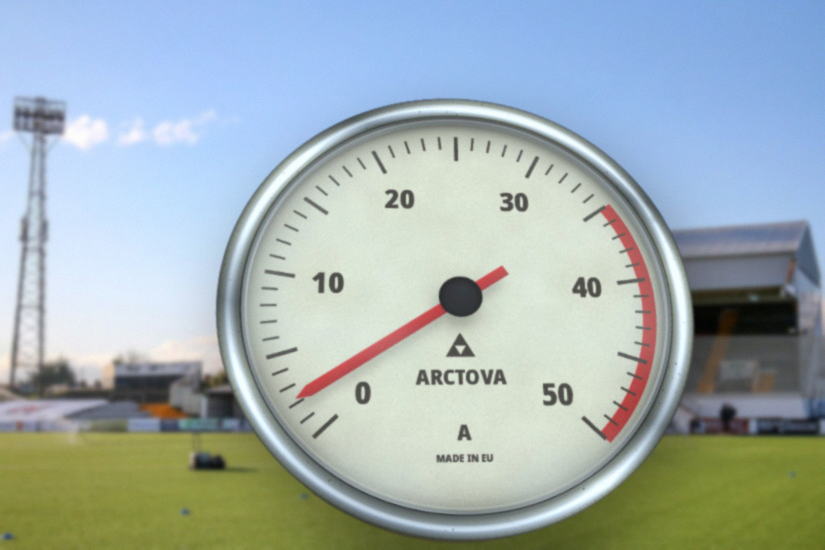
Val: 2 A
